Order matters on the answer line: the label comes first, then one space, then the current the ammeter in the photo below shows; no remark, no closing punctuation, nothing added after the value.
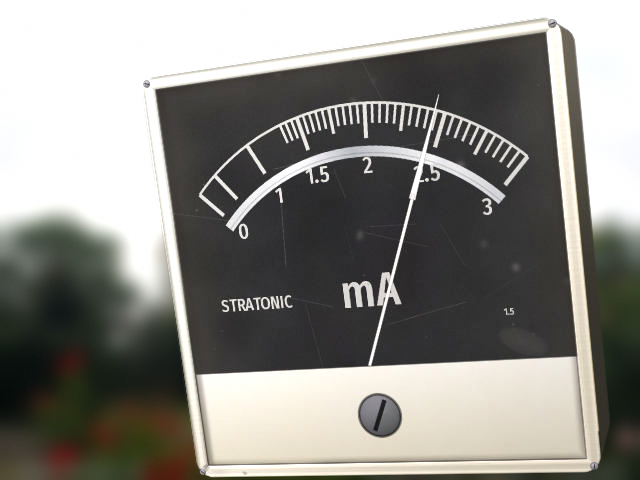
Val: 2.45 mA
